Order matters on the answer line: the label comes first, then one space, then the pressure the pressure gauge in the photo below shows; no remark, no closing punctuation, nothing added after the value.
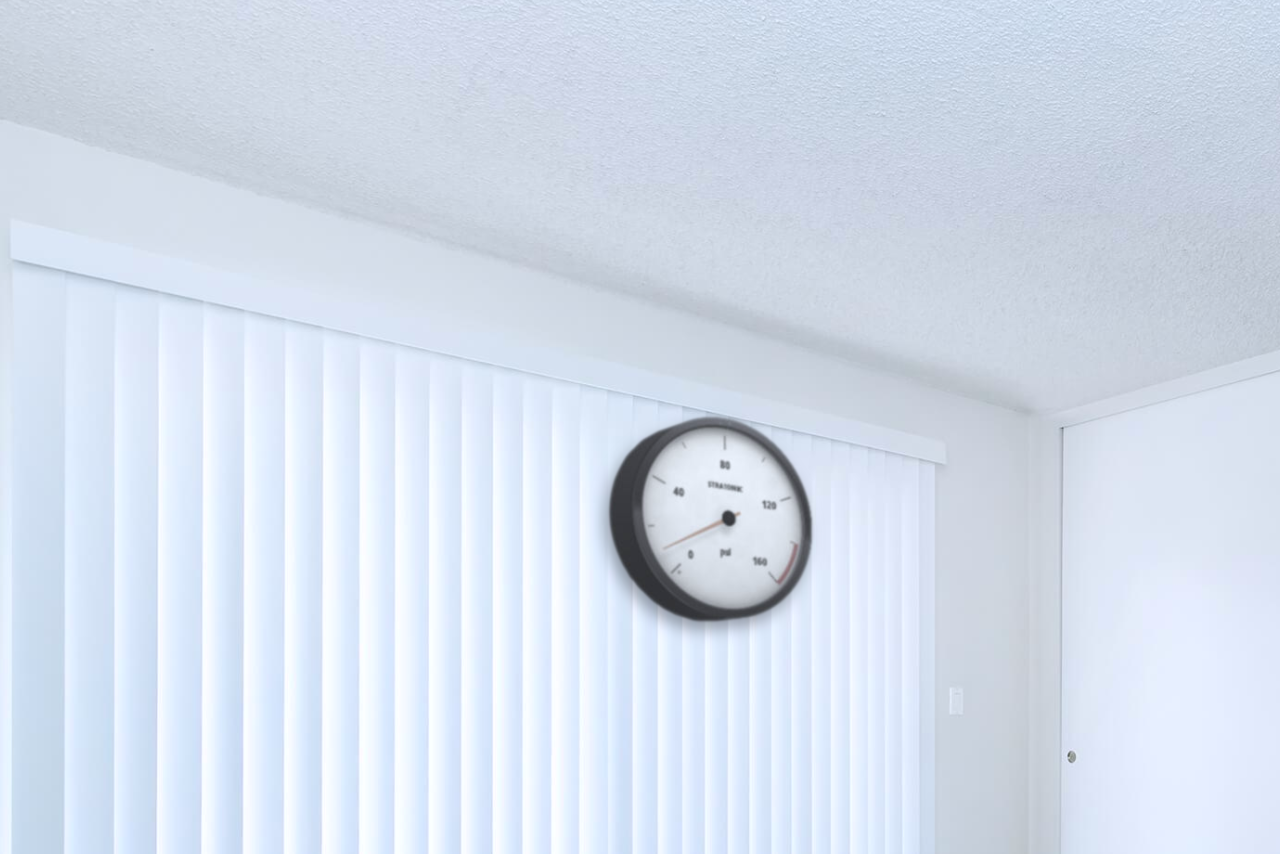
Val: 10 psi
